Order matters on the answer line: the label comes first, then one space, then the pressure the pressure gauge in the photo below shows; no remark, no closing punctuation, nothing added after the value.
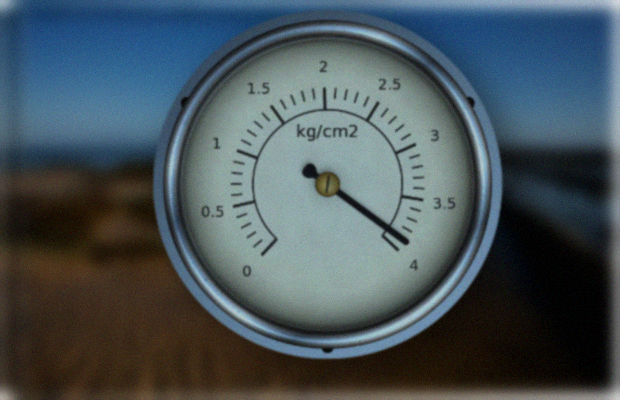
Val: 3.9 kg/cm²
